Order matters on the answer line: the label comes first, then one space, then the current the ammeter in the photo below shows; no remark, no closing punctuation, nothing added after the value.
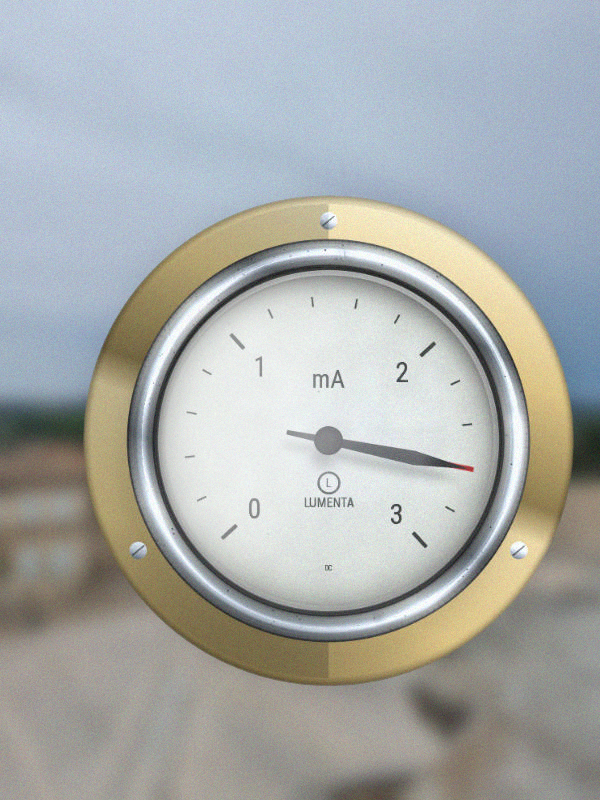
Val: 2.6 mA
